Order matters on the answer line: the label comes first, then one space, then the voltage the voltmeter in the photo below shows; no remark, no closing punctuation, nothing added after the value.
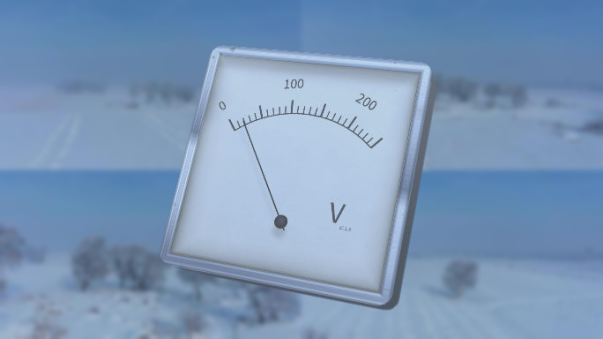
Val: 20 V
